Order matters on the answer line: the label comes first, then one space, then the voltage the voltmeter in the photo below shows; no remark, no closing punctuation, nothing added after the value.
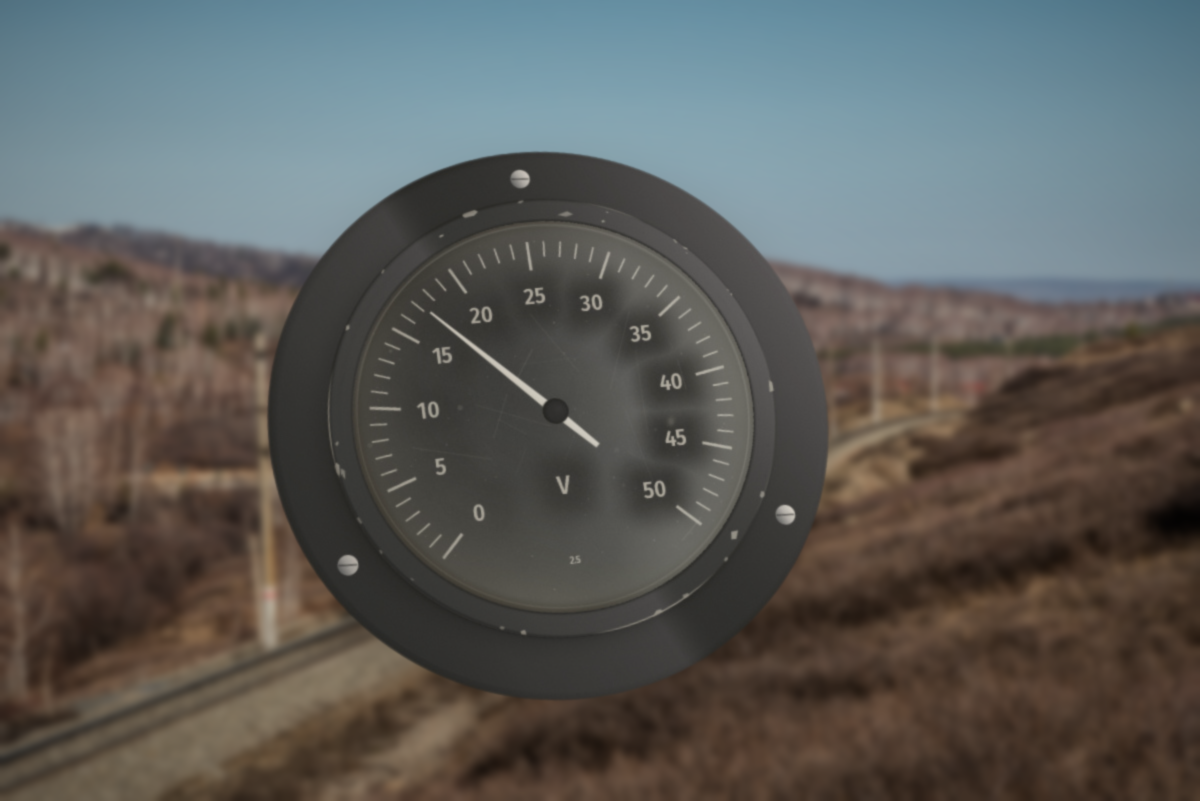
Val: 17 V
